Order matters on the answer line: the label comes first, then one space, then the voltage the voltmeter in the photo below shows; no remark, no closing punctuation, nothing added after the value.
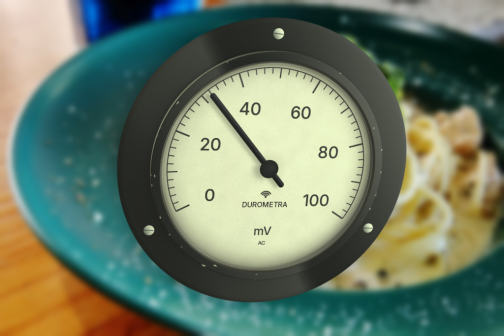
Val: 32 mV
